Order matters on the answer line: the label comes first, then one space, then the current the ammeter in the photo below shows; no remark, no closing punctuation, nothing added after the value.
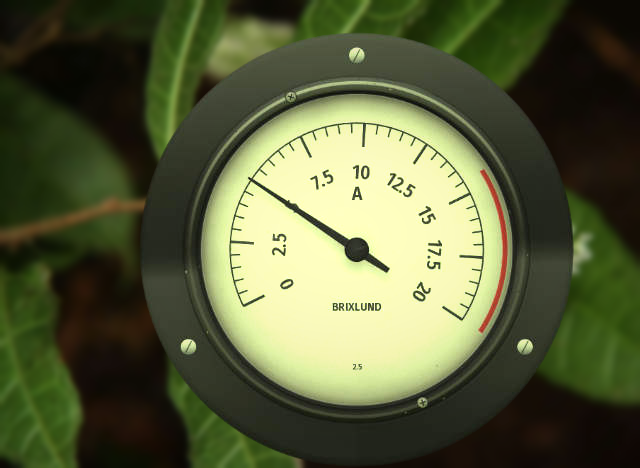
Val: 5 A
